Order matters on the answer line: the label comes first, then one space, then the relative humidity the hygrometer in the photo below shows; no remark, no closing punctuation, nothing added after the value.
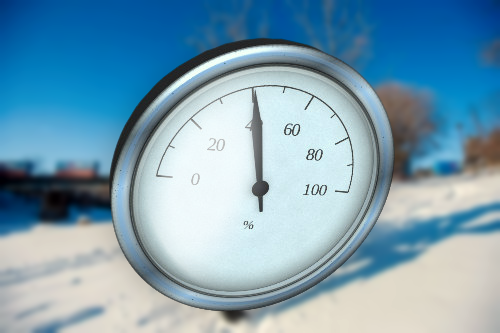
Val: 40 %
